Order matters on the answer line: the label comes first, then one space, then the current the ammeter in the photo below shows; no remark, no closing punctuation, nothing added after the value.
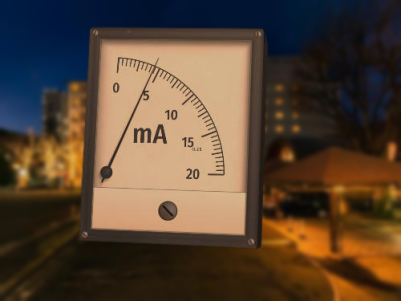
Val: 4.5 mA
